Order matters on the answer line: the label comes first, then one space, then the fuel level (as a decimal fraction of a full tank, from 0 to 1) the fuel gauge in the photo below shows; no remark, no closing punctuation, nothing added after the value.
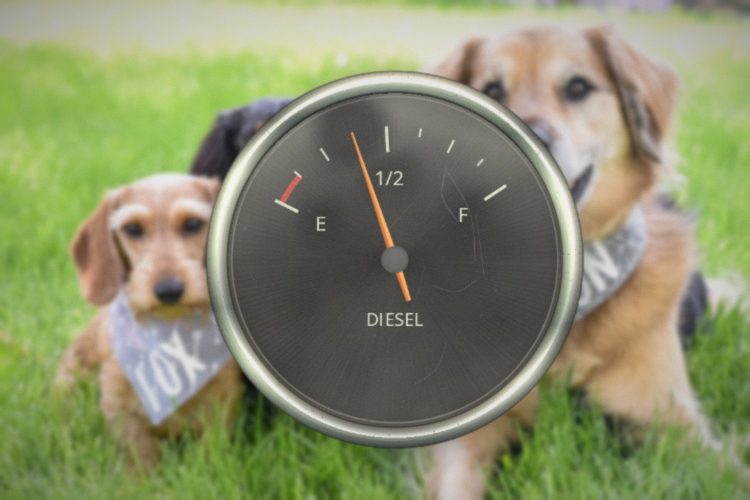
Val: 0.375
